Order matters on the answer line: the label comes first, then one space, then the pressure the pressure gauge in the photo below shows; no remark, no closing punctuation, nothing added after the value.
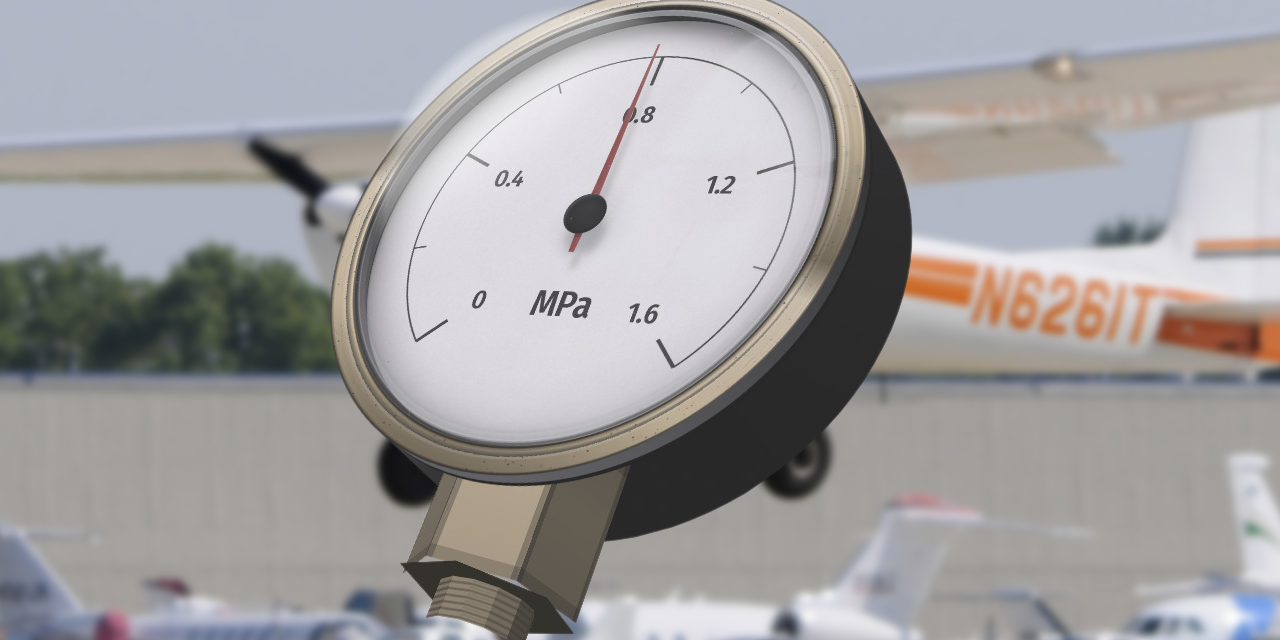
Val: 0.8 MPa
